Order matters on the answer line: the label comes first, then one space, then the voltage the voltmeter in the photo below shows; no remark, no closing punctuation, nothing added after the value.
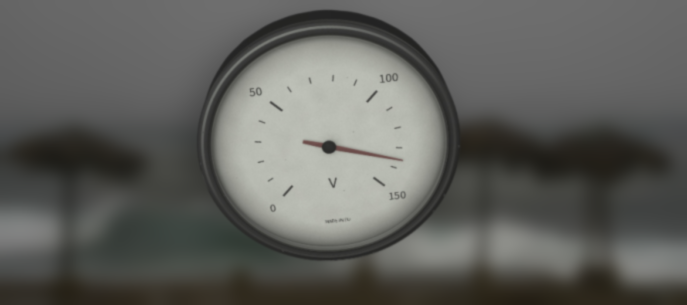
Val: 135 V
